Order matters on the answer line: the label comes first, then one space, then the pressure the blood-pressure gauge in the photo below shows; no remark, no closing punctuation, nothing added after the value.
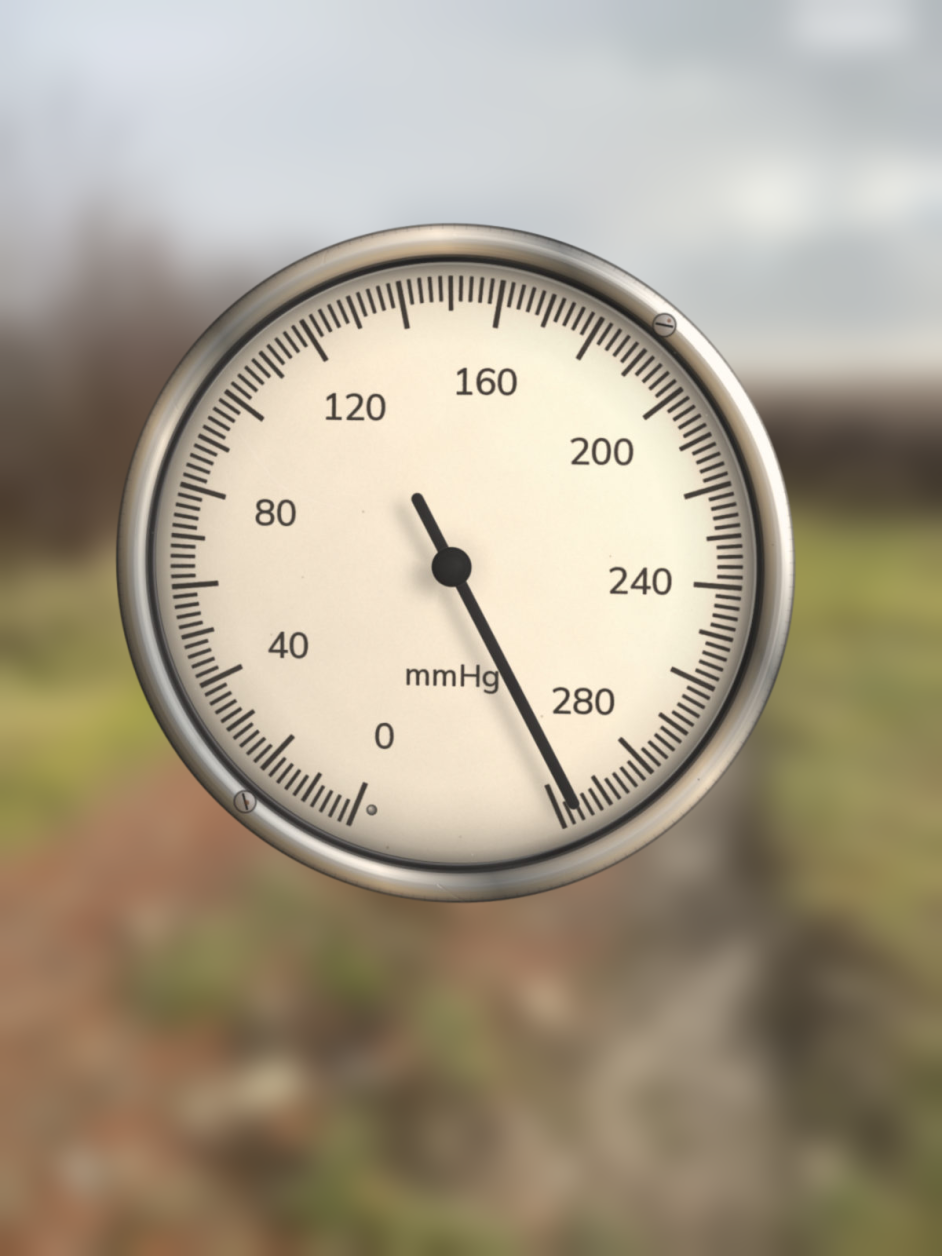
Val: 296 mmHg
